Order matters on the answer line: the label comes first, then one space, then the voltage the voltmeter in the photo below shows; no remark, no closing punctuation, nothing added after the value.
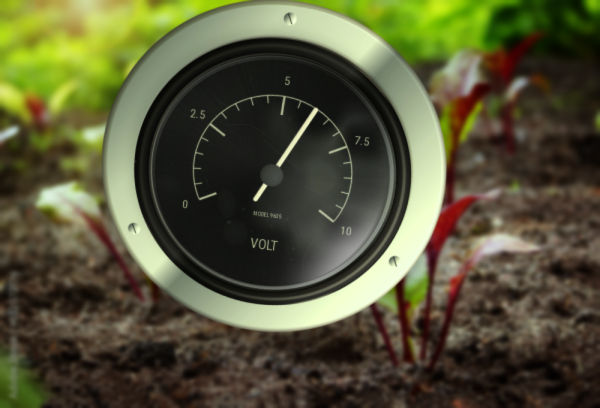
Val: 6 V
